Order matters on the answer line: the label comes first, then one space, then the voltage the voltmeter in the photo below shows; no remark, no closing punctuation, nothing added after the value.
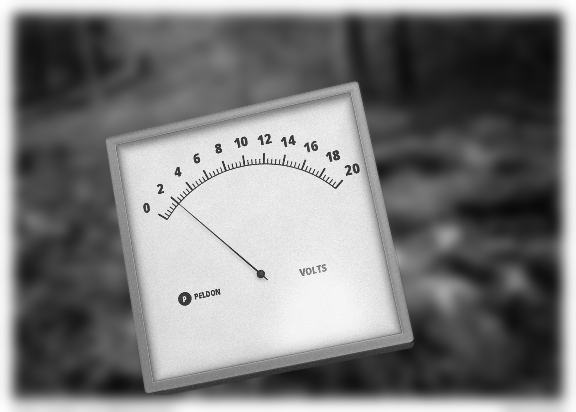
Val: 2 V
